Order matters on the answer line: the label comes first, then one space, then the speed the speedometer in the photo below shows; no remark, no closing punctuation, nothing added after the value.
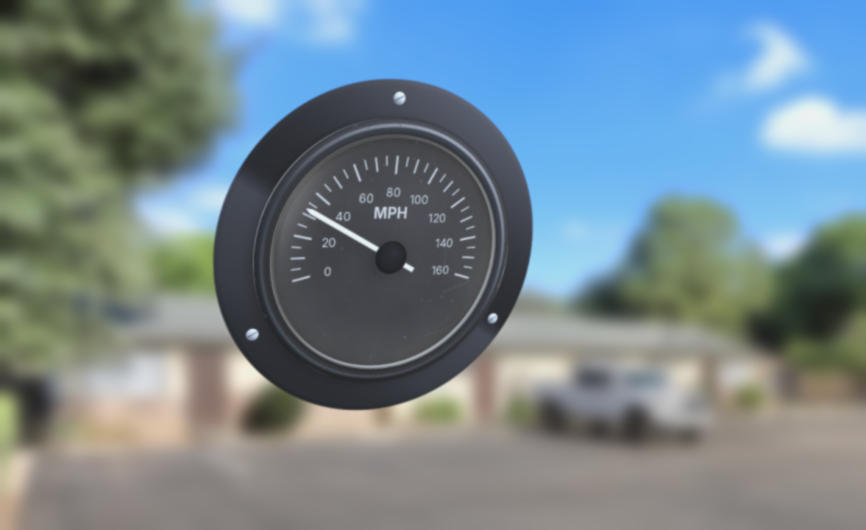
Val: 32.5 mph
